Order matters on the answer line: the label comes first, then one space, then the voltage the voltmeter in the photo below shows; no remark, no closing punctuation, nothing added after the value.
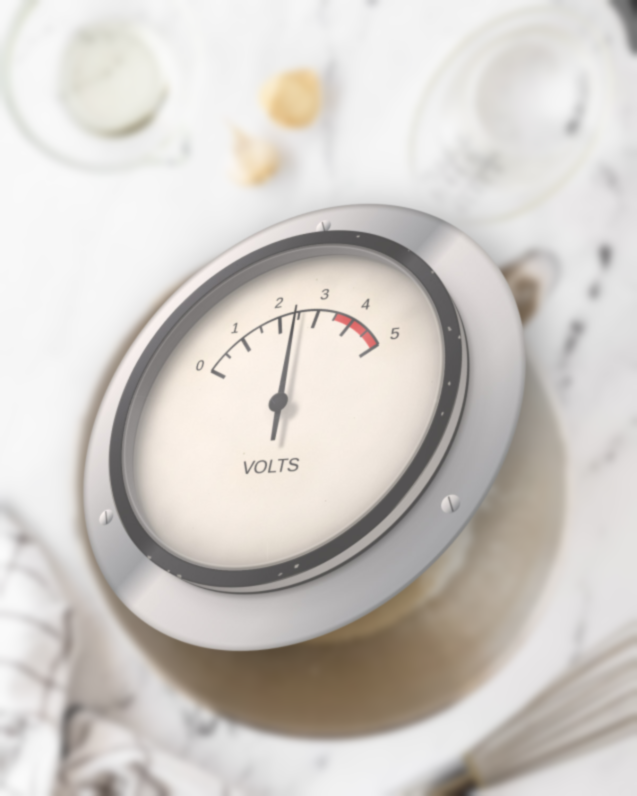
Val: 2.5 V
